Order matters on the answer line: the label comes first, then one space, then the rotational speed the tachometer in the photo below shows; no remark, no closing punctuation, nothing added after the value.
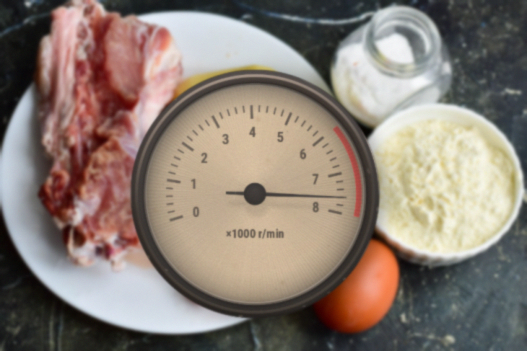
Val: 7600 rpm
